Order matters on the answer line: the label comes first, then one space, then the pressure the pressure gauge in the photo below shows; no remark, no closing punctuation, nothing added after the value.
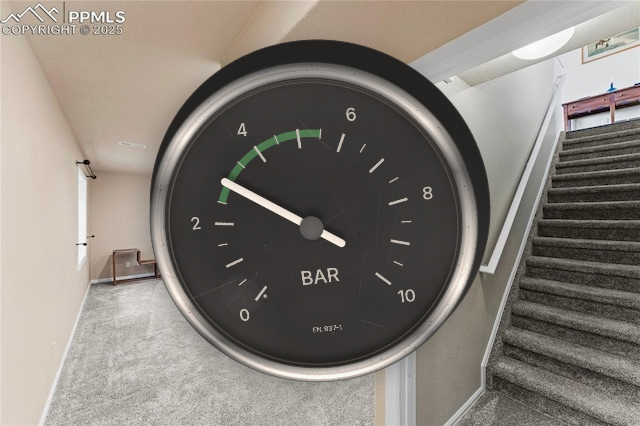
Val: 3 bar
